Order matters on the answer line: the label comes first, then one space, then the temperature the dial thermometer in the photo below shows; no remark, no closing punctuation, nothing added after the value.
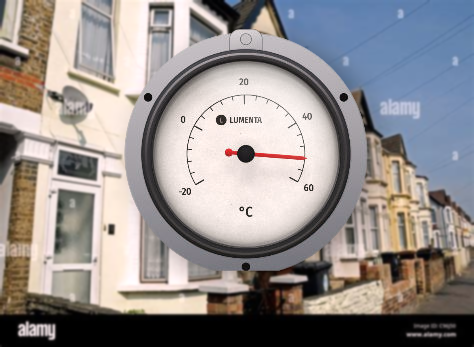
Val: 52 °C
